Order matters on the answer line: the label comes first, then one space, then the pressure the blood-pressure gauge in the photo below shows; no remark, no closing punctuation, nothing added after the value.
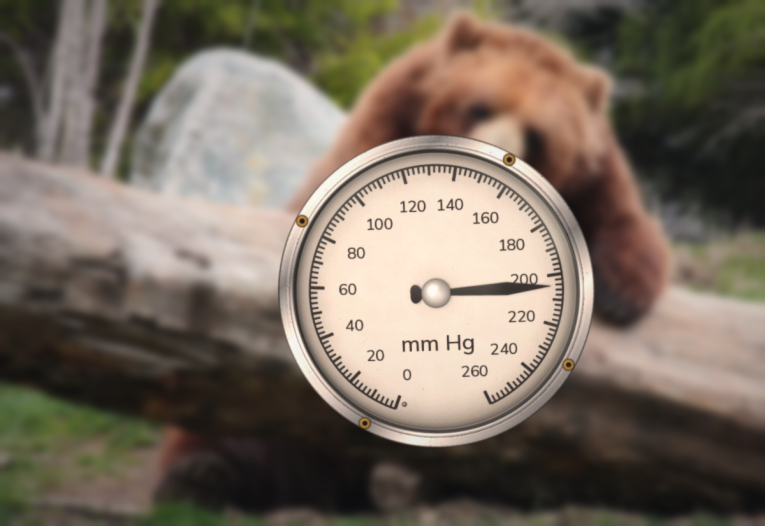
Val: 204 mmHg
